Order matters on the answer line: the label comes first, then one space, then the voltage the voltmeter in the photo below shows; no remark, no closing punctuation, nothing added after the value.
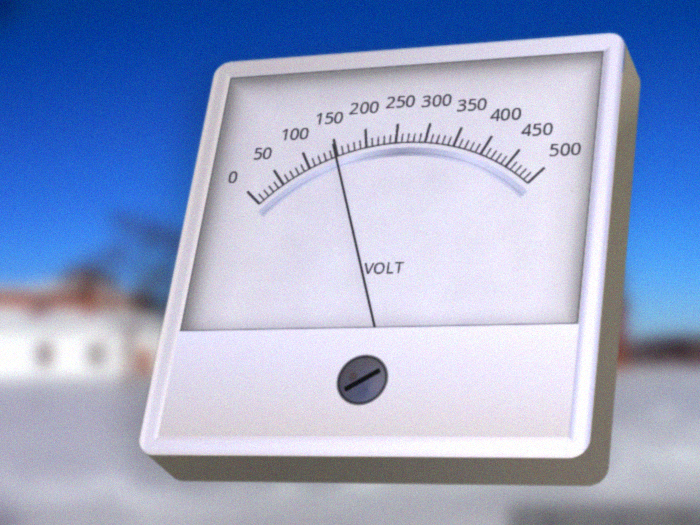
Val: 150 V
